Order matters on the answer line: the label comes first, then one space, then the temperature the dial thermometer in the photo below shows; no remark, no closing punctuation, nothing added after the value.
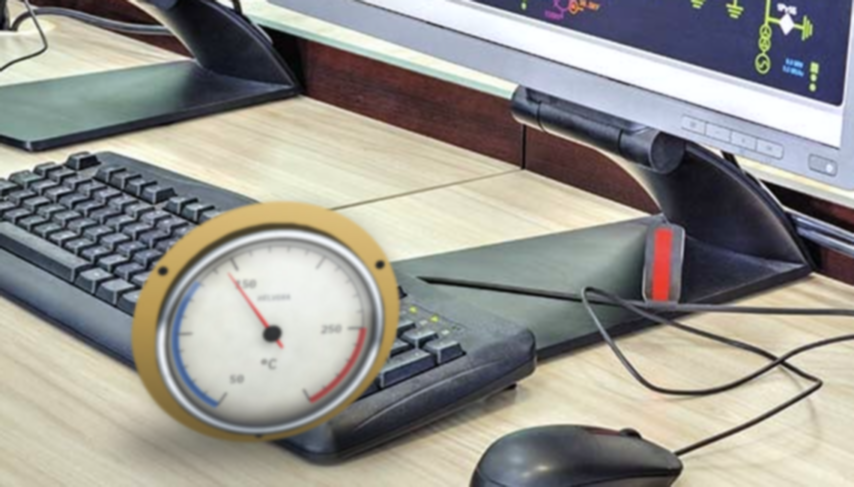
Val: 145 °C
